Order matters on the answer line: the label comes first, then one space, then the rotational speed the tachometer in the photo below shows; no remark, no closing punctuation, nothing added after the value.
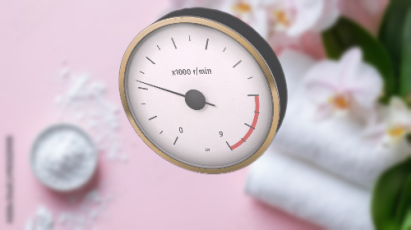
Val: 2250 rpm
